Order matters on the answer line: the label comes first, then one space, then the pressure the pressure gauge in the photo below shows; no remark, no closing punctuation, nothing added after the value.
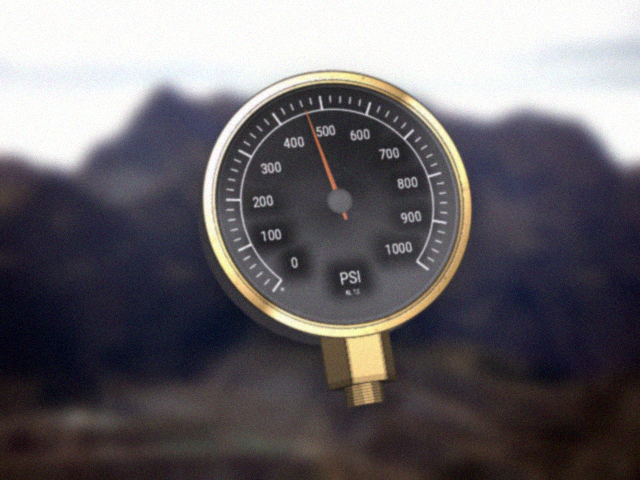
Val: 460 psi
